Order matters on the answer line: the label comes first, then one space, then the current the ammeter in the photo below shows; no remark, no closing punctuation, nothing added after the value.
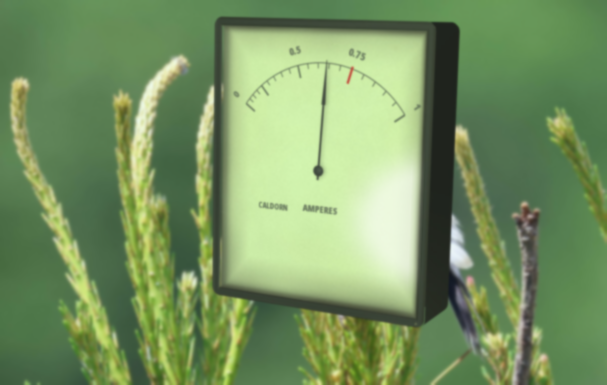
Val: 0.65 A
